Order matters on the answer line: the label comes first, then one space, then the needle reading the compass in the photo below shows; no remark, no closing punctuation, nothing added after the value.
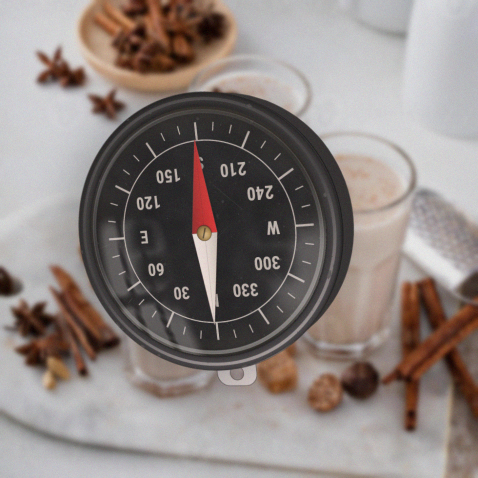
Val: 180 °
